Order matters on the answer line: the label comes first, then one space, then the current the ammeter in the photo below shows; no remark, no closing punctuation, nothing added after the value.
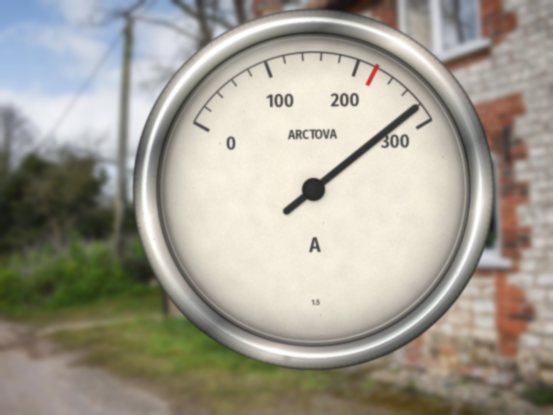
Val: 280 A
